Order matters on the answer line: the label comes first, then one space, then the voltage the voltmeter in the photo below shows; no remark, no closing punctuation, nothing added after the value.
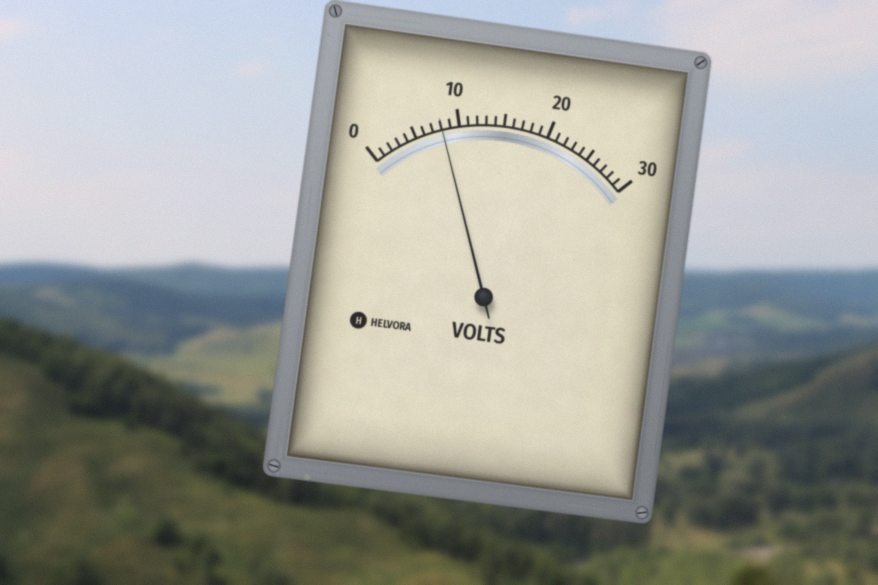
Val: 8 V
